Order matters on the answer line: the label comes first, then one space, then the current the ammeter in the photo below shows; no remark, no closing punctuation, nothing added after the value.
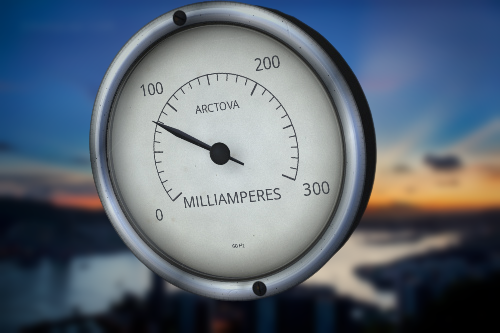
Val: 80 mA
